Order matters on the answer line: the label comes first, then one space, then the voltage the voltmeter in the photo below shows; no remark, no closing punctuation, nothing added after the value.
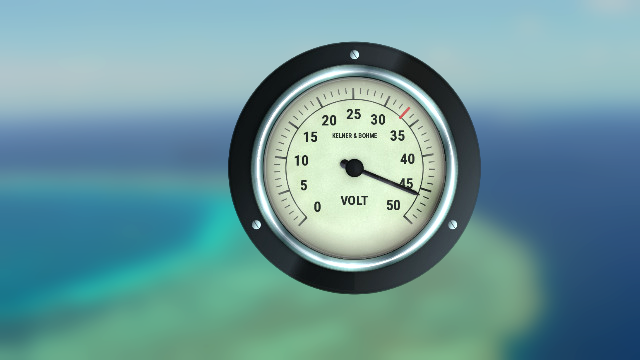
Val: 46 V
